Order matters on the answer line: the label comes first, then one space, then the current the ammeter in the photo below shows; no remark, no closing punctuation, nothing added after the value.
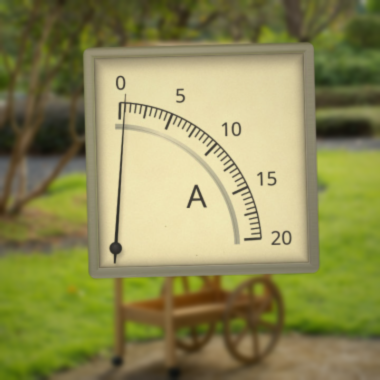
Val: 0.5 A
